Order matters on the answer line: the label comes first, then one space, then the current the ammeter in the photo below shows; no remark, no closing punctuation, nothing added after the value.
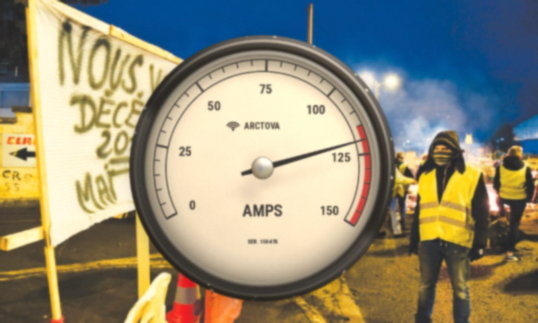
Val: 120 A
